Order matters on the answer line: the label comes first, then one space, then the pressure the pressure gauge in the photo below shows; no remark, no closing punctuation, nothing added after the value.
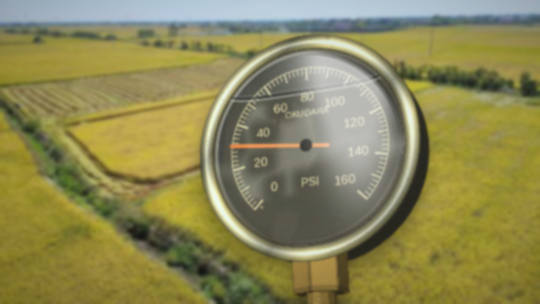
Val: 30 psi
